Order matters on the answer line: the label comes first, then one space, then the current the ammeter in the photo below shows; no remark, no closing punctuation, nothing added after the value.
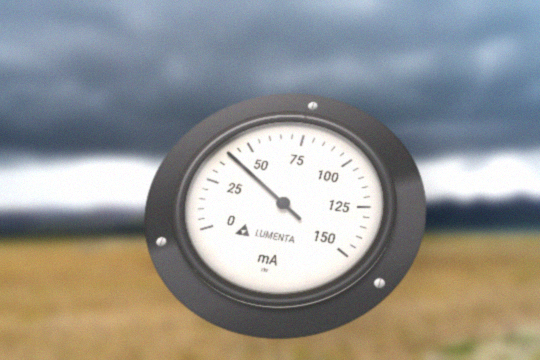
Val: 40 mA
